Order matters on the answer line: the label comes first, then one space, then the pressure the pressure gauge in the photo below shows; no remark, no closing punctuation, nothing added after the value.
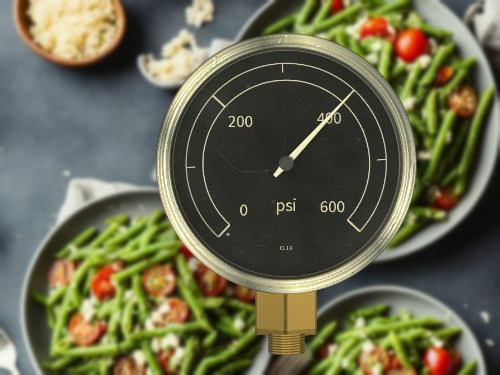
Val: 400 psi
